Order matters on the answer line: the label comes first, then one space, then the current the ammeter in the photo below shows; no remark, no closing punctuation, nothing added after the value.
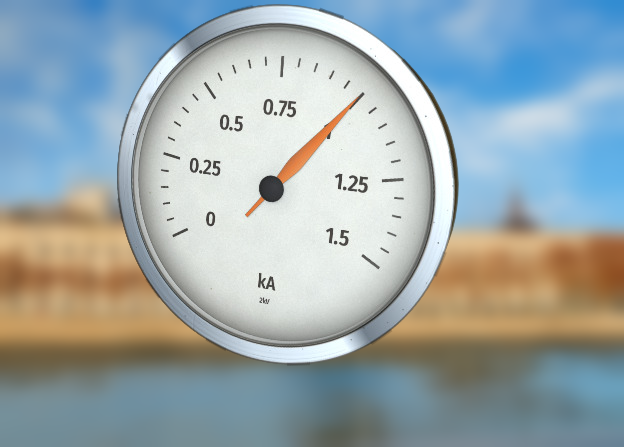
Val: 1 kA
